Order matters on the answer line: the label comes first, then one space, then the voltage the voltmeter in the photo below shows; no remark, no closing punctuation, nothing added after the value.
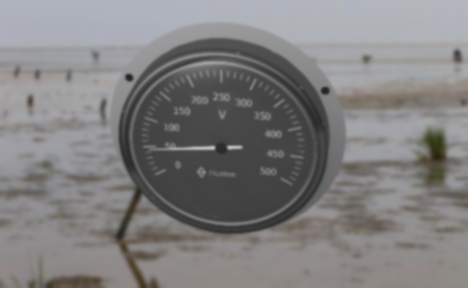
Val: 50 V
